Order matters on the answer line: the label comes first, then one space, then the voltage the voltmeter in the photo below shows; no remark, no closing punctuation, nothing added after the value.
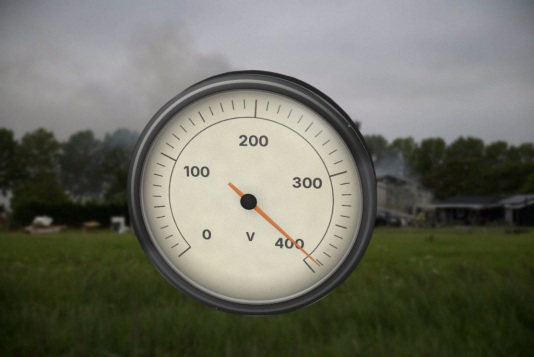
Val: 390 V
